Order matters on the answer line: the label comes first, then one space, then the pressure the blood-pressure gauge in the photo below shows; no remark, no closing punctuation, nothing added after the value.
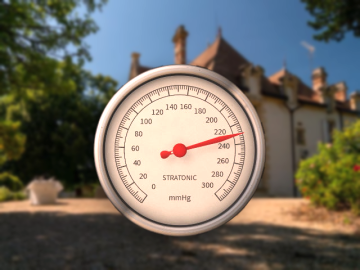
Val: 230 mmHg
